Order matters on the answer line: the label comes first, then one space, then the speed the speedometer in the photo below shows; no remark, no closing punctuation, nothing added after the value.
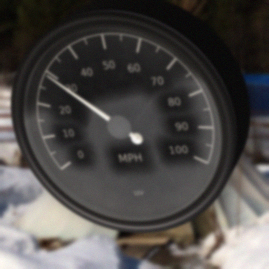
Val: 30 mph
